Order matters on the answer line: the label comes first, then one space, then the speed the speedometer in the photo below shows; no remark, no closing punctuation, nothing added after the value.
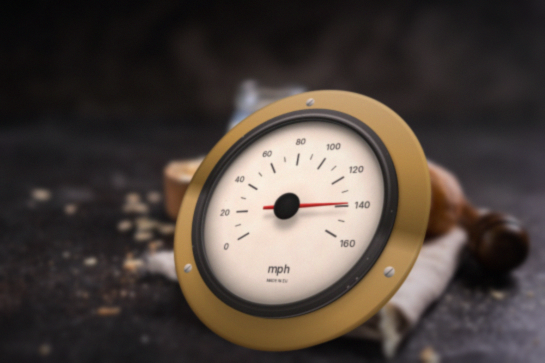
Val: 140 mph
